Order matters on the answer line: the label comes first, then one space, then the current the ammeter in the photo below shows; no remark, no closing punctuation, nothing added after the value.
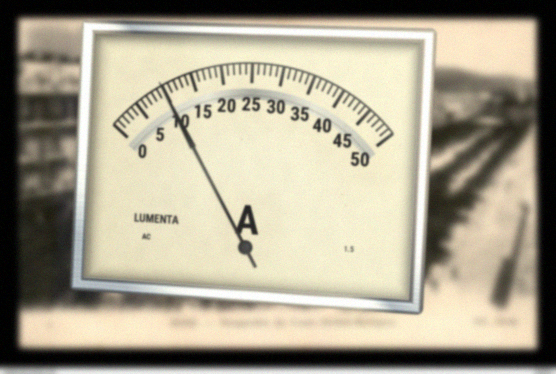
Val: 10 A
